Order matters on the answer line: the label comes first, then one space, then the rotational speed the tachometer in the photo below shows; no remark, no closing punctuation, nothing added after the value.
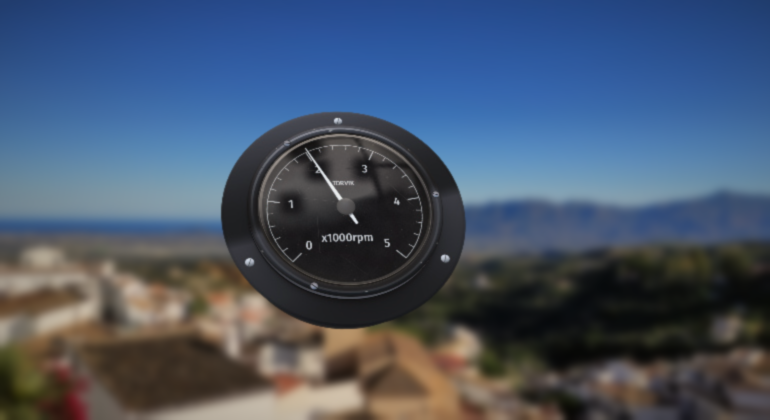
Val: 2000 rpm
